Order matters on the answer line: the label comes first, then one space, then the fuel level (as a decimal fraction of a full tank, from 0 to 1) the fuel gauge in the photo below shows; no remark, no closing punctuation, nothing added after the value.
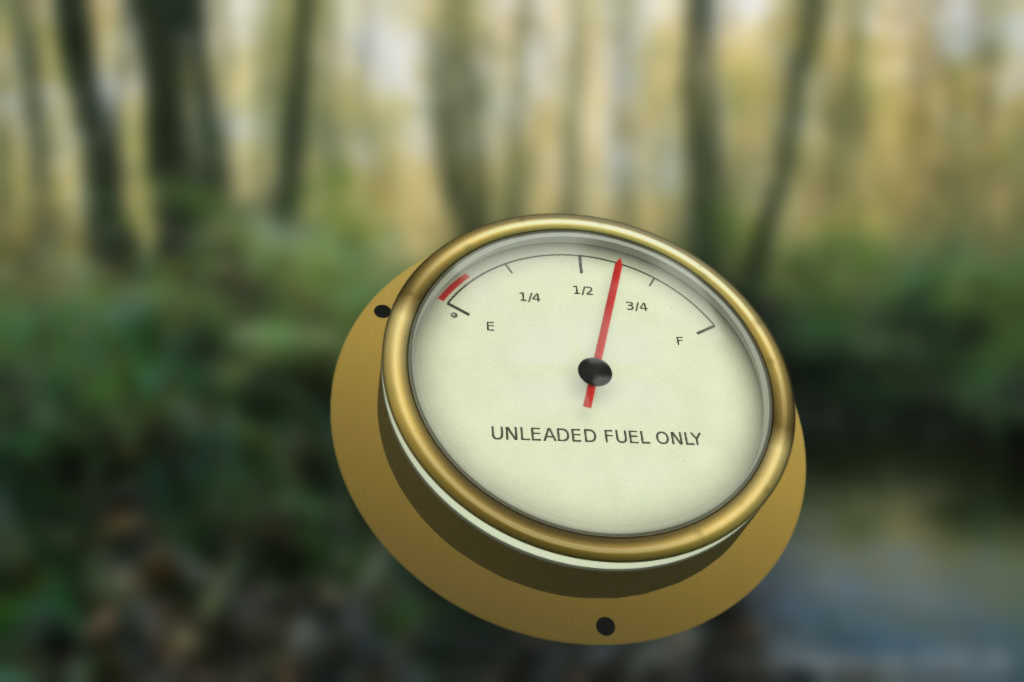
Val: 0.625
